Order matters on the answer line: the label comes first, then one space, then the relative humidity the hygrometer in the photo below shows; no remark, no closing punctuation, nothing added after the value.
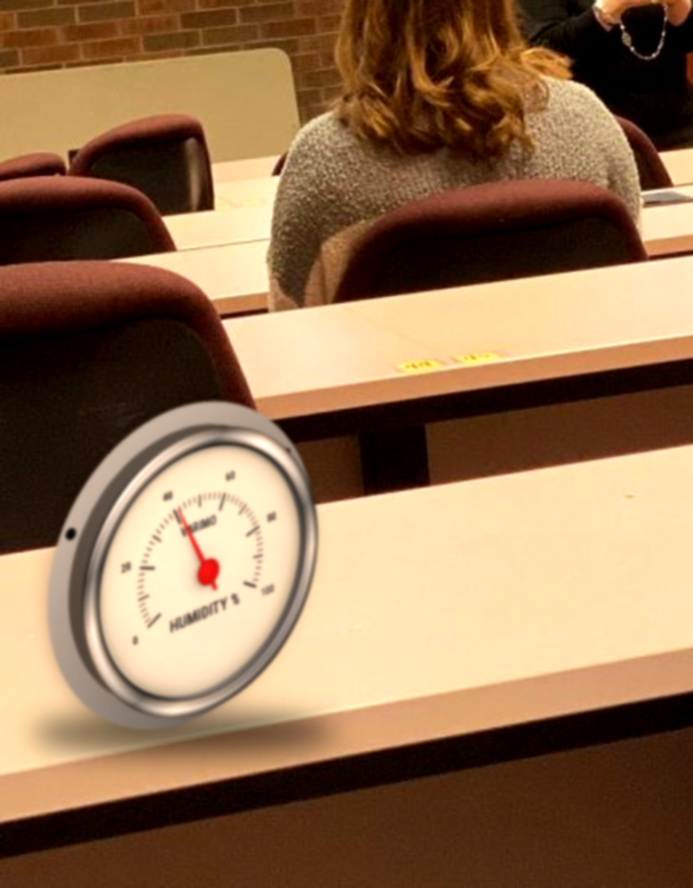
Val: 40 %
